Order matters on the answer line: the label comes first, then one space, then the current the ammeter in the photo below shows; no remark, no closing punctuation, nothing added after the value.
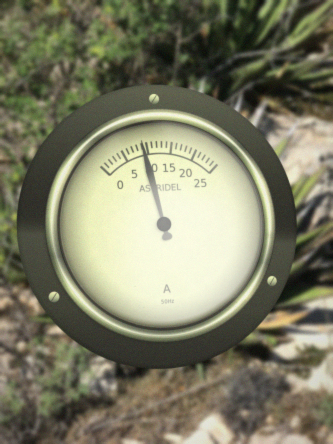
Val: 9 A
